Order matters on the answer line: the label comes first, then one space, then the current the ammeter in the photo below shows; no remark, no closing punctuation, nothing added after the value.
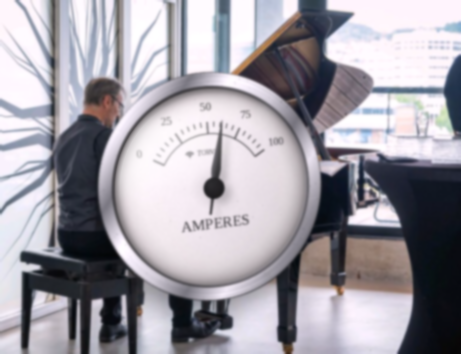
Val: 60 A
